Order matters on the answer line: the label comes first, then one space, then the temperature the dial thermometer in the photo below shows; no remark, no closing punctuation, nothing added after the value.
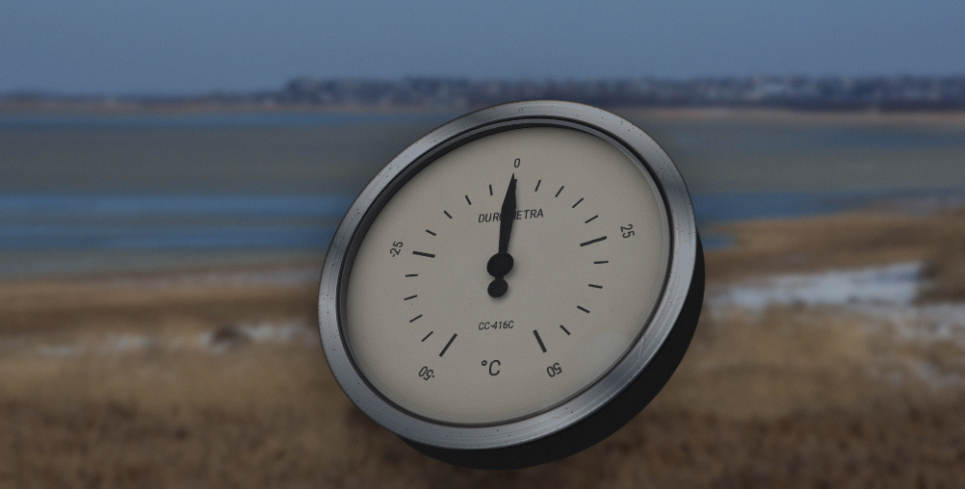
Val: 0 °C
